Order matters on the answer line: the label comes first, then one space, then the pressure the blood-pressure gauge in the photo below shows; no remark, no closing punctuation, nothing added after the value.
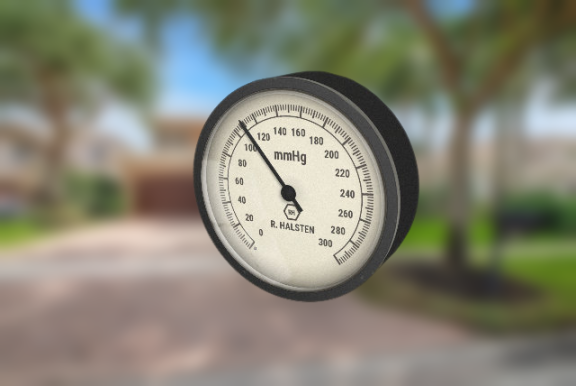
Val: 110 mmHg
